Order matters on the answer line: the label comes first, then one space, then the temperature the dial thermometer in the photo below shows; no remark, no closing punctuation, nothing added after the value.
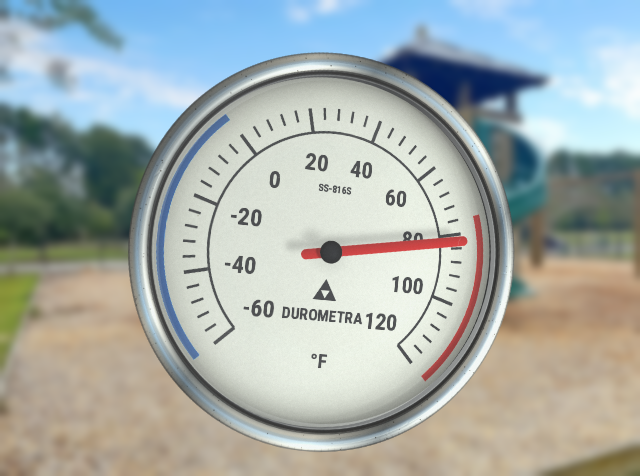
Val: 82 °F
